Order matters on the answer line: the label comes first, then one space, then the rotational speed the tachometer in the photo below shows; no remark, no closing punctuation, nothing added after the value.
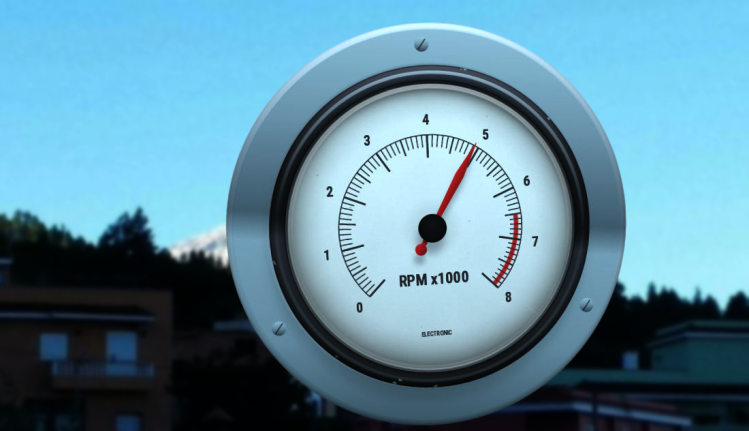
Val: 4900 rpm
